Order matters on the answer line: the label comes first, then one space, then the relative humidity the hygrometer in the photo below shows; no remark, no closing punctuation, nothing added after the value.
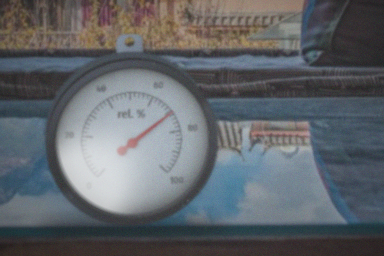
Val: 70 %
